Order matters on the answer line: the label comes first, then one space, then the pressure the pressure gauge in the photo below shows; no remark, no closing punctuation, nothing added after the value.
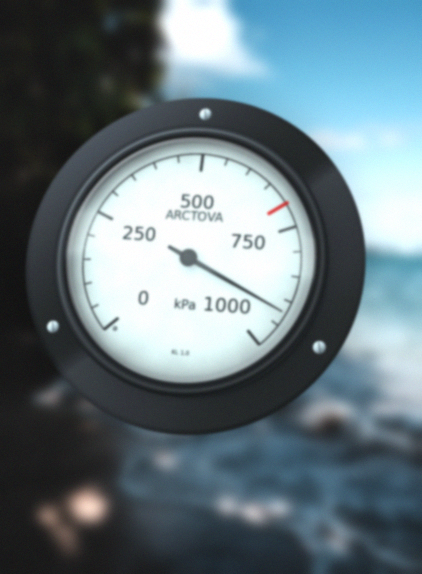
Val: 925 kPa
